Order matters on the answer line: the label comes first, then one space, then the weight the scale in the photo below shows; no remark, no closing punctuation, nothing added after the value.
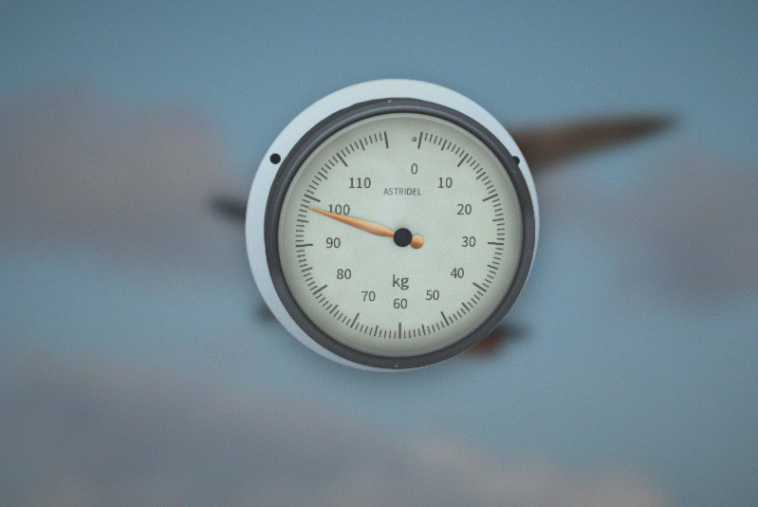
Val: 98 kg
